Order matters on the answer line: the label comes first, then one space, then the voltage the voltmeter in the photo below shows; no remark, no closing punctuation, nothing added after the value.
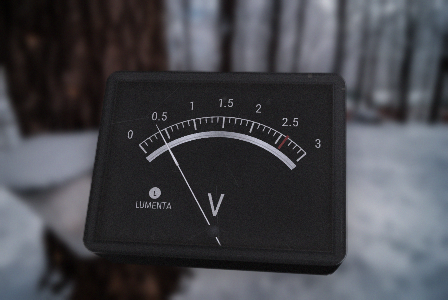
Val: 0.4 V
